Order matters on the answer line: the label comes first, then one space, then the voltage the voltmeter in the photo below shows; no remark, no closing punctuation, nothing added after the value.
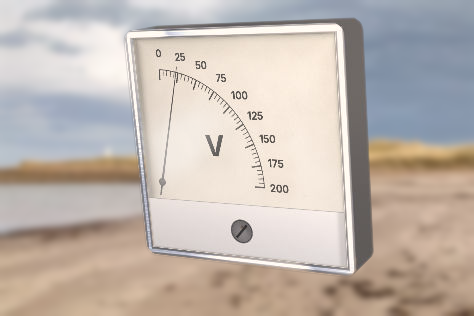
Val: 25 V
